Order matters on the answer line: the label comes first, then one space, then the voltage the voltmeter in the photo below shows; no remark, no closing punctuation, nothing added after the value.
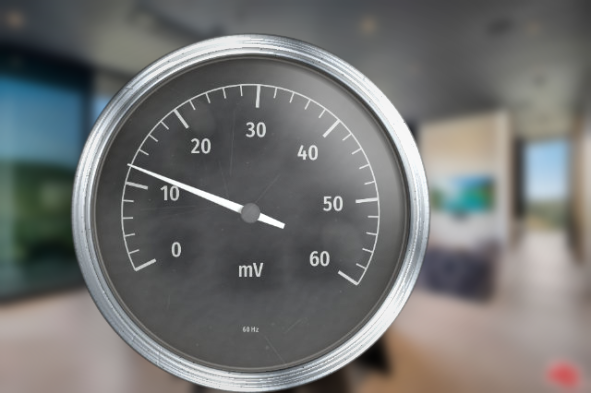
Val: 12 mV
